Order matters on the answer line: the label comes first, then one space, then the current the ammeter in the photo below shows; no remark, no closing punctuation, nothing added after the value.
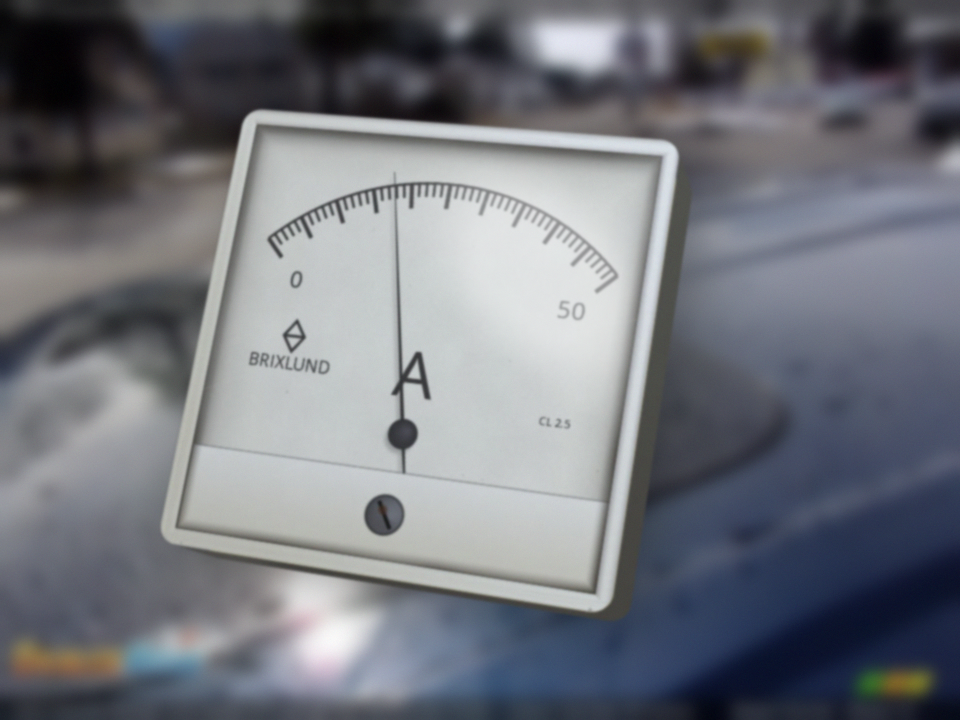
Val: 18 A
